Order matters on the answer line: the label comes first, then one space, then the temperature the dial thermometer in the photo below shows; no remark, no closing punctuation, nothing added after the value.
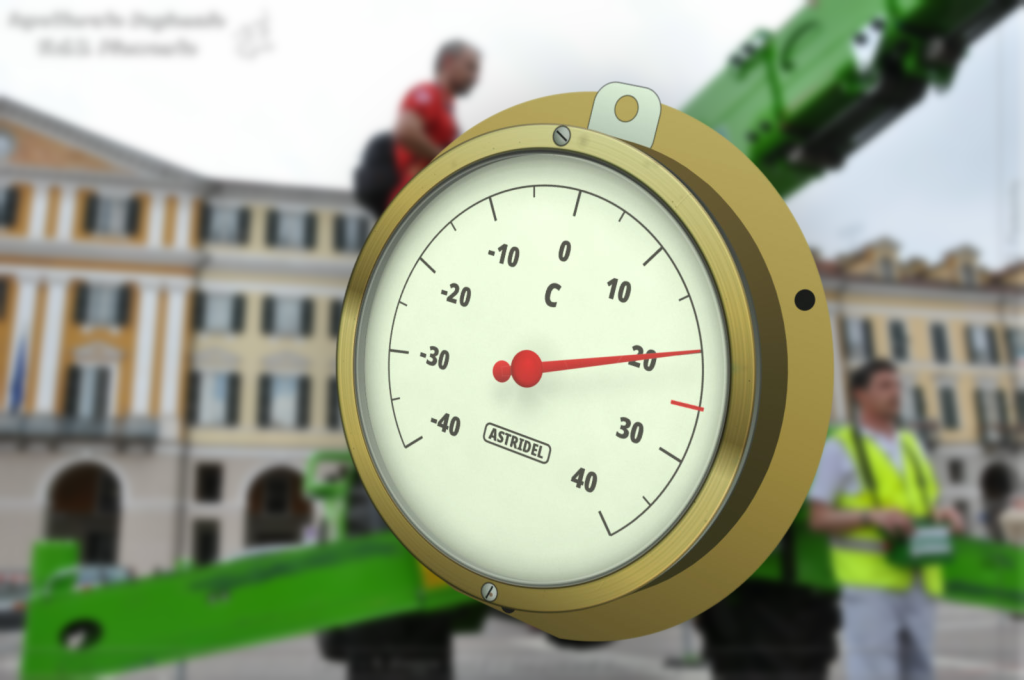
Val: 20 °C
